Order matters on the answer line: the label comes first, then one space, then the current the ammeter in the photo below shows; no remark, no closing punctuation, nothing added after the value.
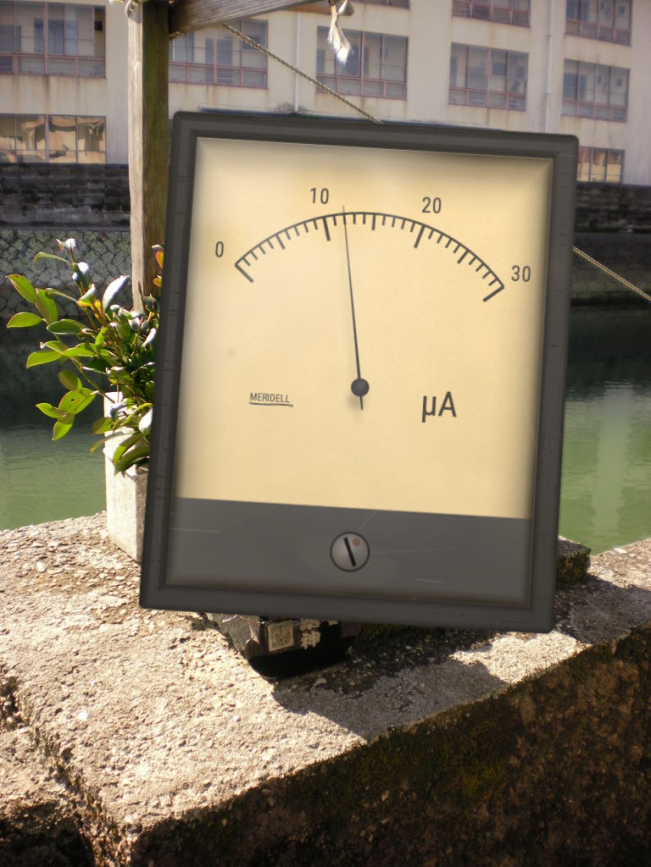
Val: 12 µA
